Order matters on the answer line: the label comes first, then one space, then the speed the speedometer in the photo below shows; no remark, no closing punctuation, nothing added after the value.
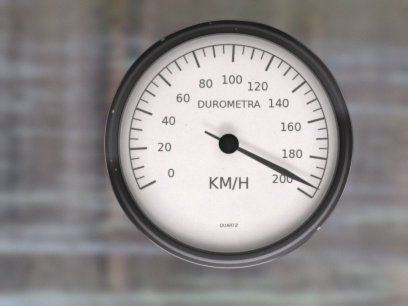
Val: 195 km/h
